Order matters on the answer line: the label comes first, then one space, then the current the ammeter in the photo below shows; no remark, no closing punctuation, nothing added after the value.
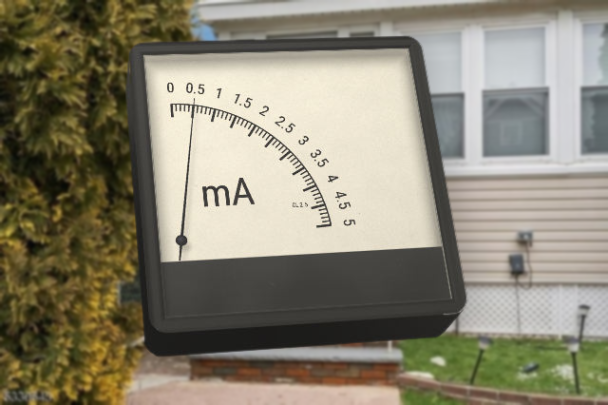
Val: 0.5 mA
